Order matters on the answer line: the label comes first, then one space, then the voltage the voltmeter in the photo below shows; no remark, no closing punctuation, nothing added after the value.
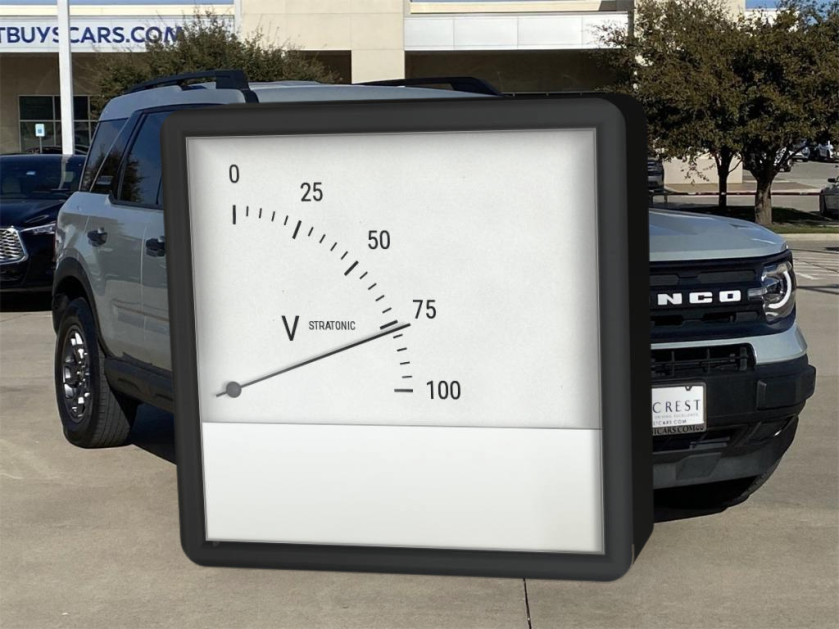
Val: 77.5 V
